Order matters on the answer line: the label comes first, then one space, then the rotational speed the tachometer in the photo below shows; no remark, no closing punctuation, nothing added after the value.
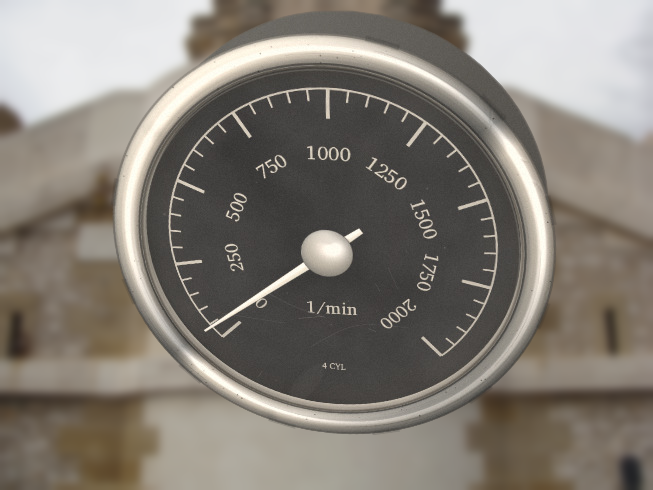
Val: 50 rpm
